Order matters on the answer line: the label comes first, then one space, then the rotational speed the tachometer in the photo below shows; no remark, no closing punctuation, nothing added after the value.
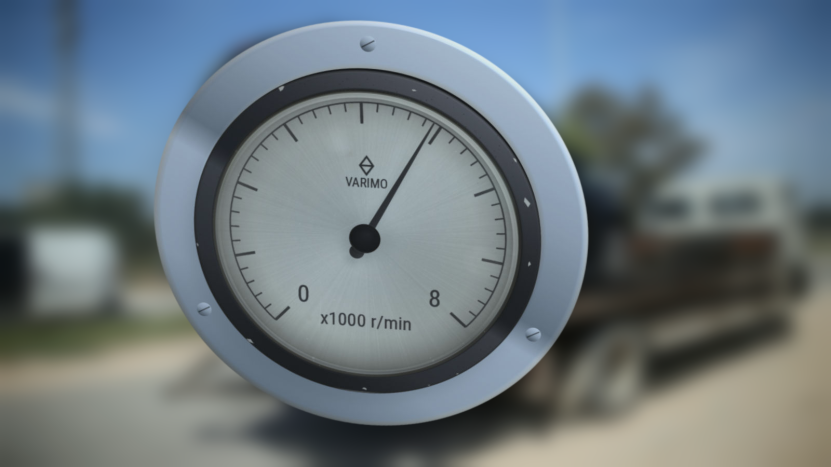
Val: 4900 rpm
